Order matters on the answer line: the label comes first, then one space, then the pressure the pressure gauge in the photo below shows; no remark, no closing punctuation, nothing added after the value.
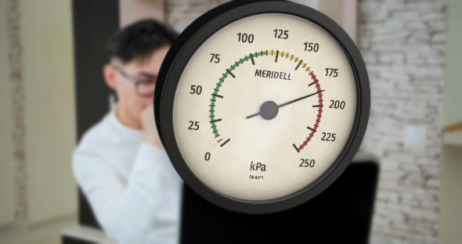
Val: 185 kPa
